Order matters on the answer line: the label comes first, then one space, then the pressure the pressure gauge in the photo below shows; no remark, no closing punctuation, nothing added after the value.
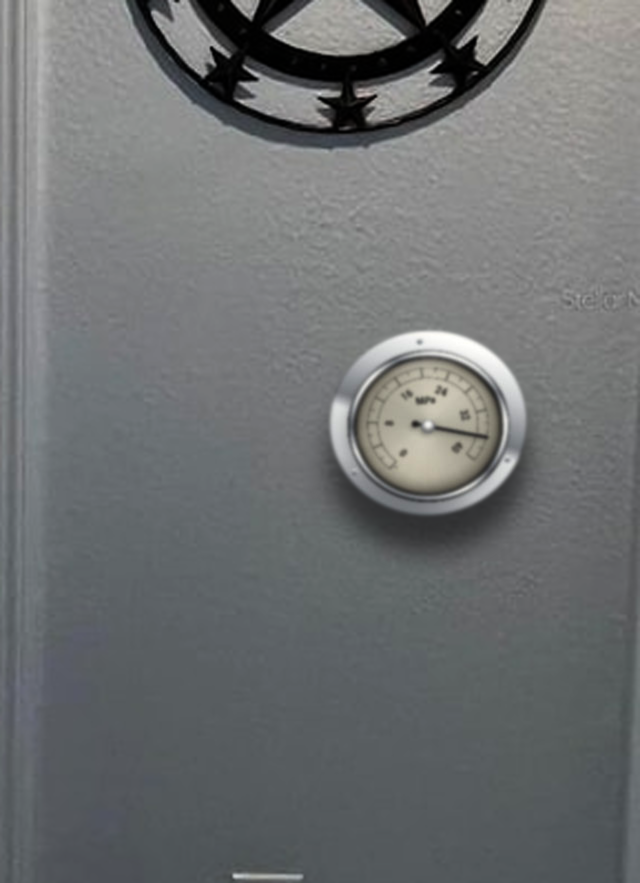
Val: 36 MPa
